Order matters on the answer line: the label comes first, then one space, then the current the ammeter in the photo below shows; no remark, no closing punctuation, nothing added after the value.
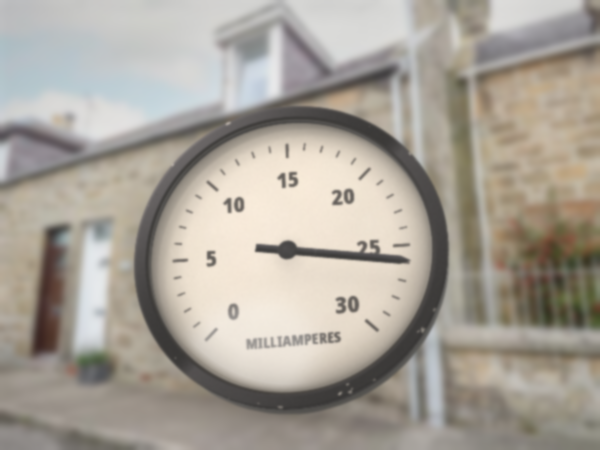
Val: 26 mA
